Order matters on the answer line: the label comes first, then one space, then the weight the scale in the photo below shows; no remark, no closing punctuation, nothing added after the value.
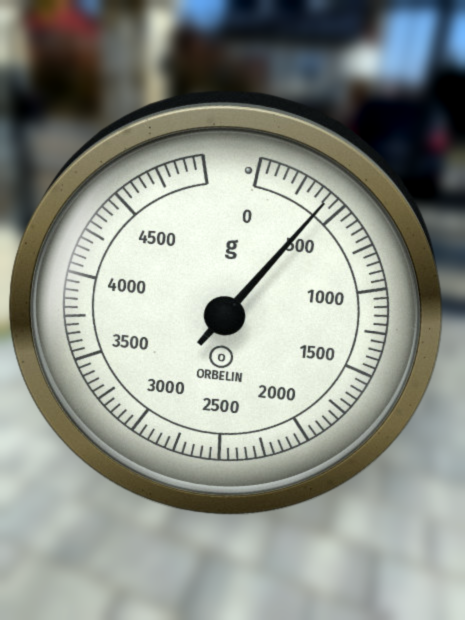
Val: 400 g
